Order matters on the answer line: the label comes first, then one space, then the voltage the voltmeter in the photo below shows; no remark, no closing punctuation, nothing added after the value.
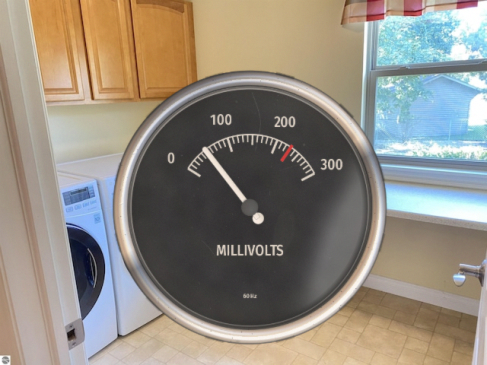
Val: 50 mV
